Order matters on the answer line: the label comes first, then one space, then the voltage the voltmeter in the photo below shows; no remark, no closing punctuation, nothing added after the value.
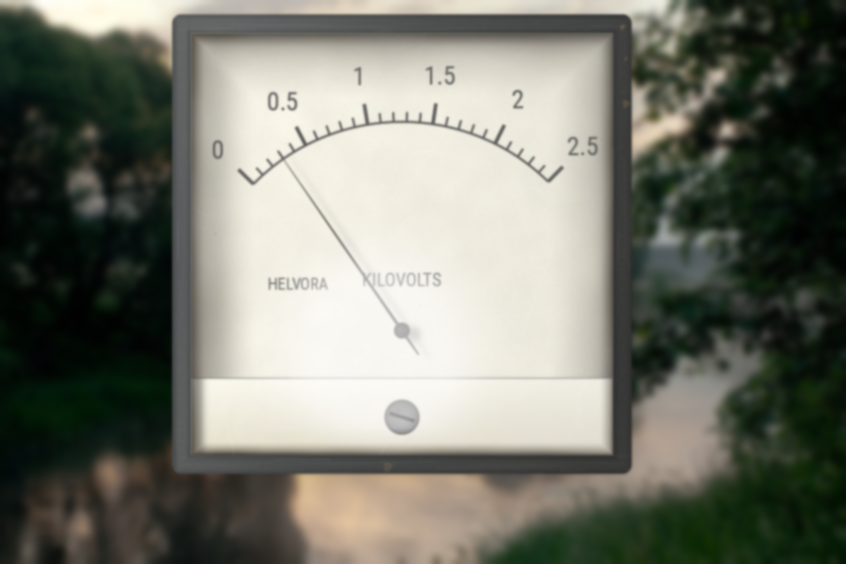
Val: 0.3 kV
